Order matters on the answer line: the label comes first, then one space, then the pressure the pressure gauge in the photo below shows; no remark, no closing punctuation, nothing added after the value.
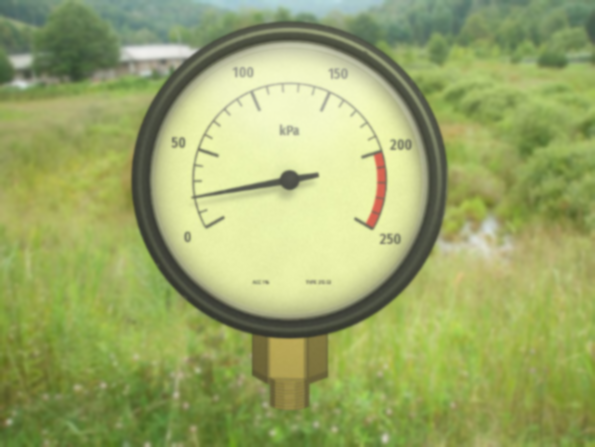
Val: 20 kPa
